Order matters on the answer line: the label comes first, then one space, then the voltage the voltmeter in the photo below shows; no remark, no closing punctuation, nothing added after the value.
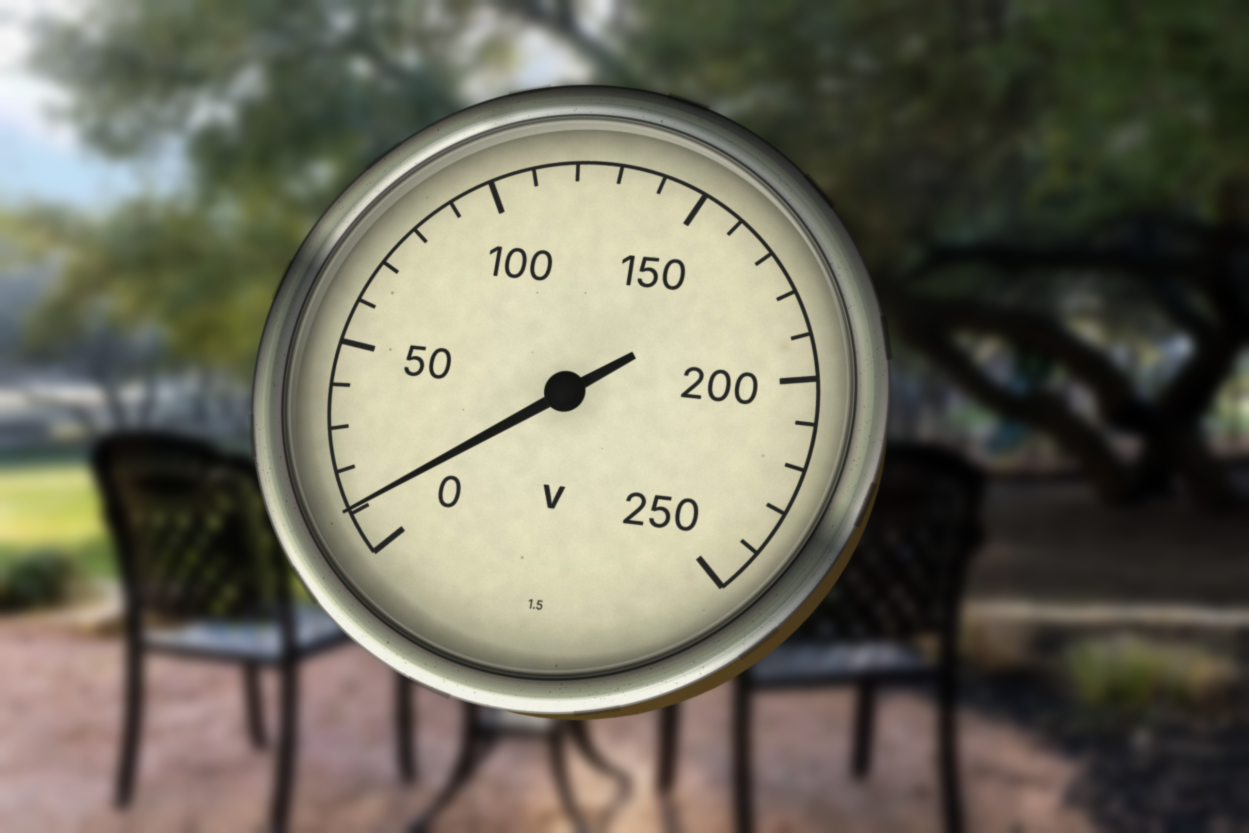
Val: 10 V
